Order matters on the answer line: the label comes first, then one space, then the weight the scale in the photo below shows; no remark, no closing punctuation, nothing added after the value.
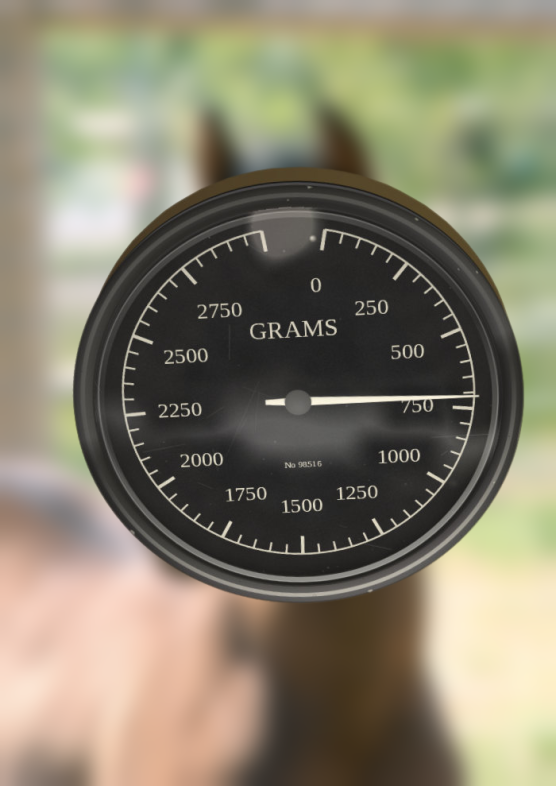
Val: 700 g
